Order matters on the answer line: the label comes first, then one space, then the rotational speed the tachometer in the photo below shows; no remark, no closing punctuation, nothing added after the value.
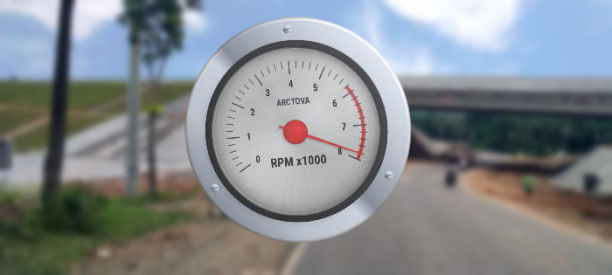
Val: 7800 rpm
